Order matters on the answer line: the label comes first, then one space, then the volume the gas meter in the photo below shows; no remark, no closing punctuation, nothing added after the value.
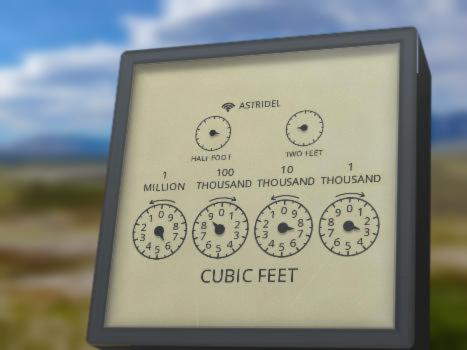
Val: 587300 ft³
